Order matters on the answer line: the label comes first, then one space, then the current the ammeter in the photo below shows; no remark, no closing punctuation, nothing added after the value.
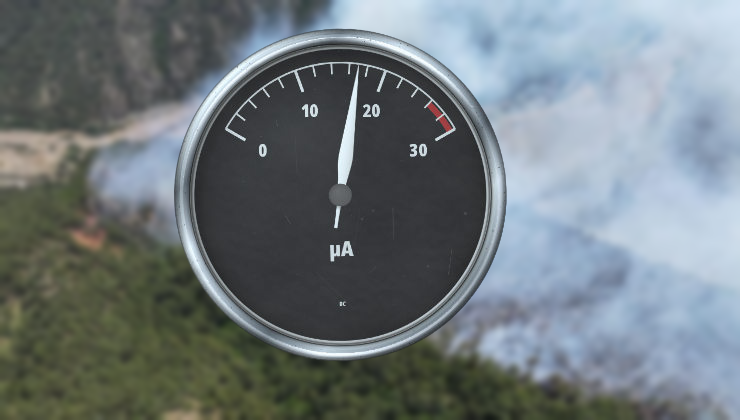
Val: 17 µA
